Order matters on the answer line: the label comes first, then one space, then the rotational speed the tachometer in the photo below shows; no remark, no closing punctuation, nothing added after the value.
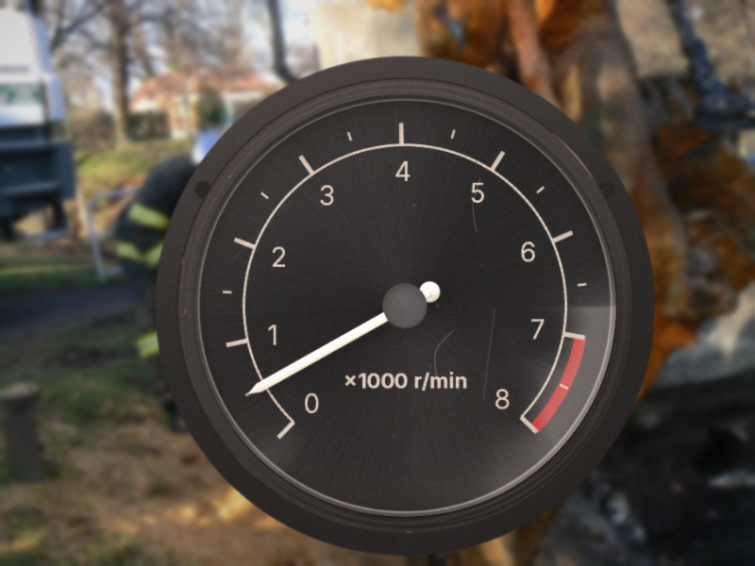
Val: 500 rpm
